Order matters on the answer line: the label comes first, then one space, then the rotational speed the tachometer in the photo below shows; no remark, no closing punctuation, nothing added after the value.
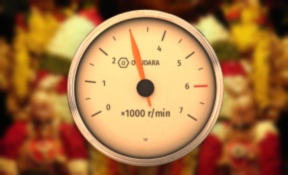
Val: 3000 rpm
